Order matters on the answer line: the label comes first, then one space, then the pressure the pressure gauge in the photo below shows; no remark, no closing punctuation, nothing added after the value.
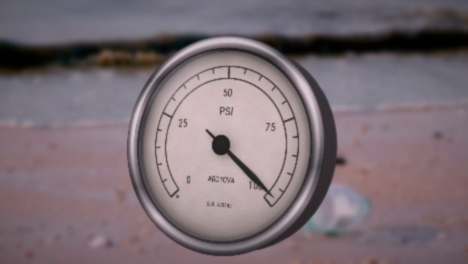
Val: 97.5 psi
